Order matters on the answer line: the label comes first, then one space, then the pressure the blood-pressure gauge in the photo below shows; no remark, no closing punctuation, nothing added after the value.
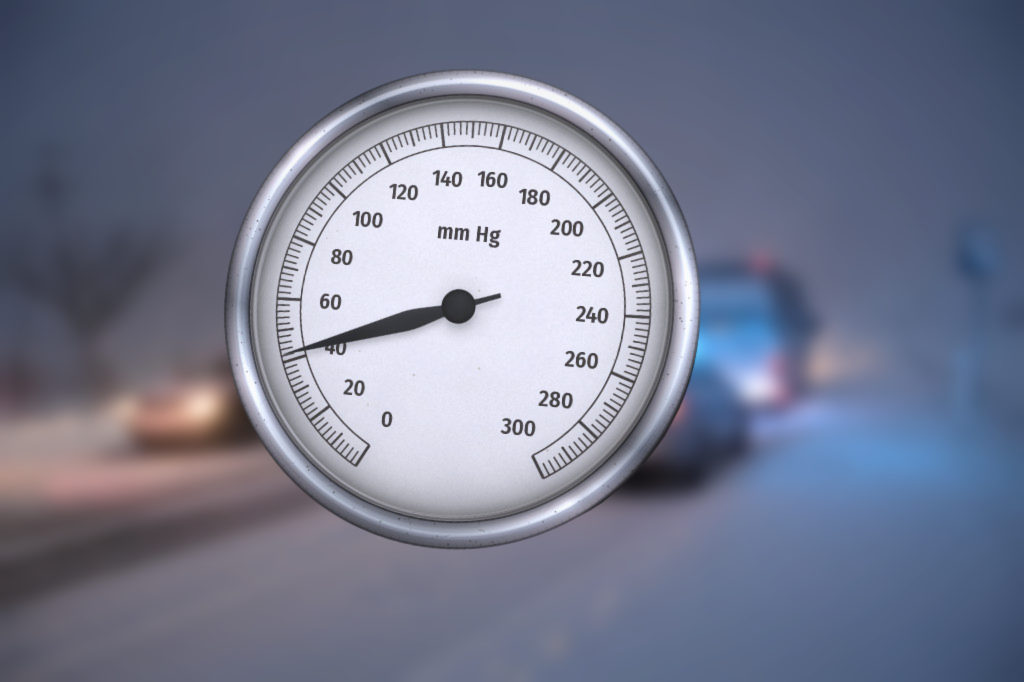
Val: 42 mmHg
